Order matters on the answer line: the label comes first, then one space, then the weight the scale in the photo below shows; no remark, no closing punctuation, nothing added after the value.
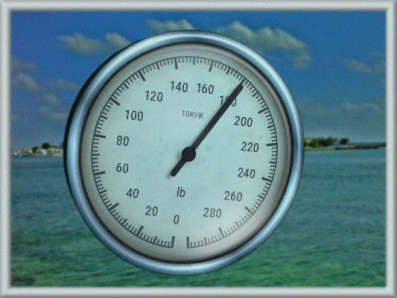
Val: 180 lb
